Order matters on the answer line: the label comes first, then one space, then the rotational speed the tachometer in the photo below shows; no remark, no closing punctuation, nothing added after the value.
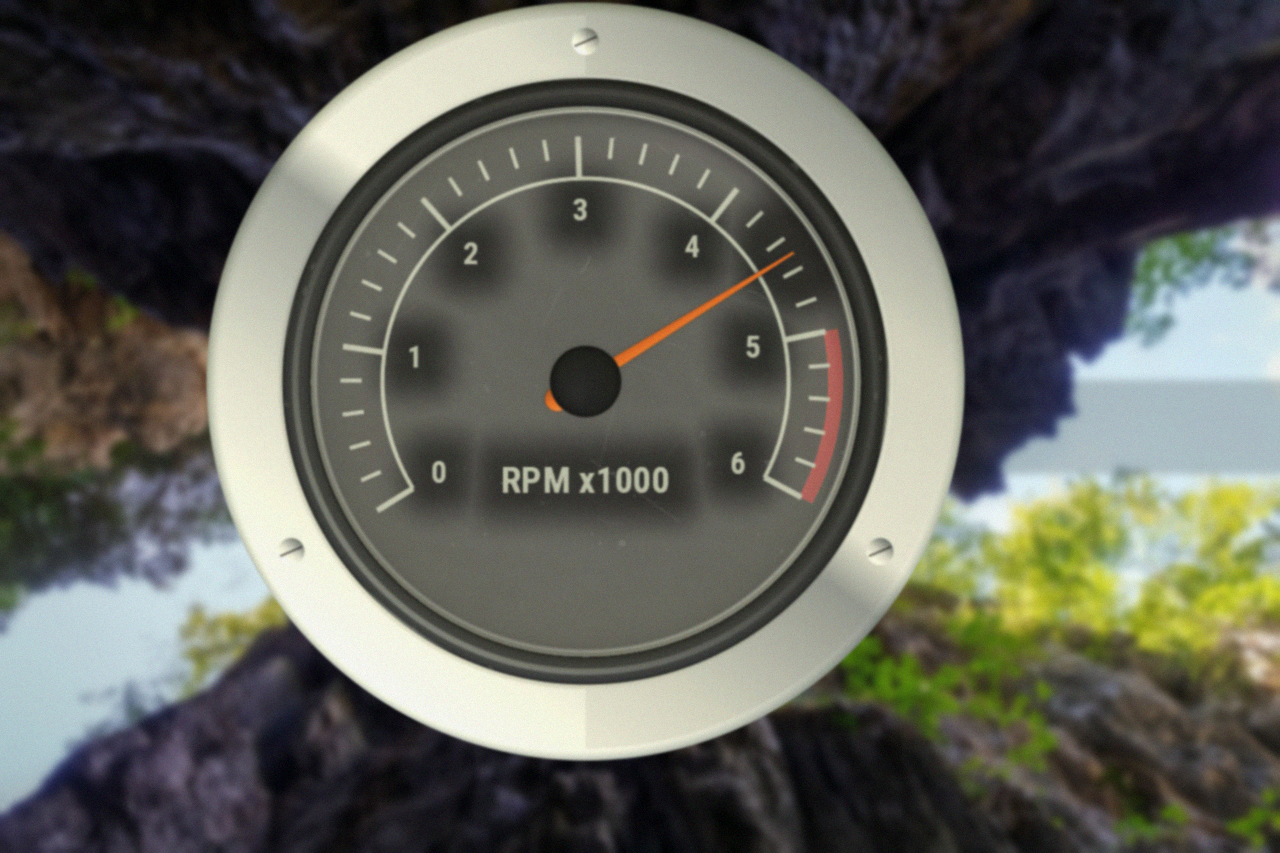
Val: 4500 rpm
